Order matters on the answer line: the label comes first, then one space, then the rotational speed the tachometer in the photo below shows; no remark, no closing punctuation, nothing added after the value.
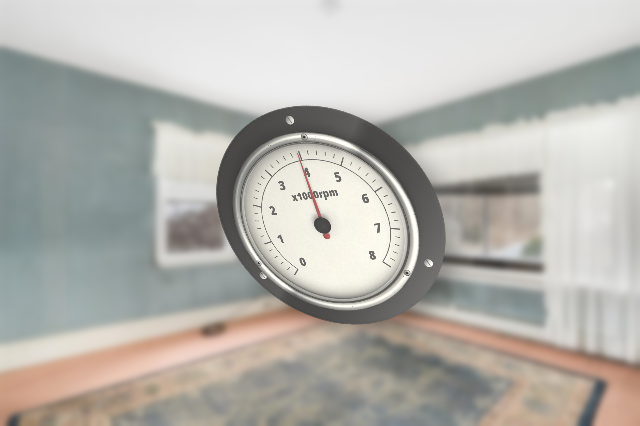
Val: 4000 rpm
